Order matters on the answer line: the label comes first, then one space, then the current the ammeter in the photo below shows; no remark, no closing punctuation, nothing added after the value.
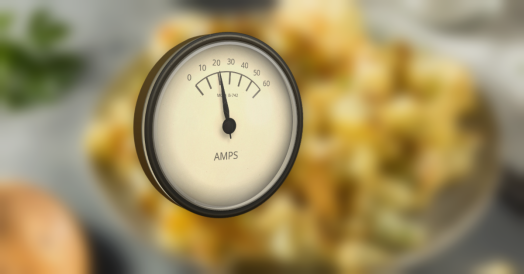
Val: 20 A
